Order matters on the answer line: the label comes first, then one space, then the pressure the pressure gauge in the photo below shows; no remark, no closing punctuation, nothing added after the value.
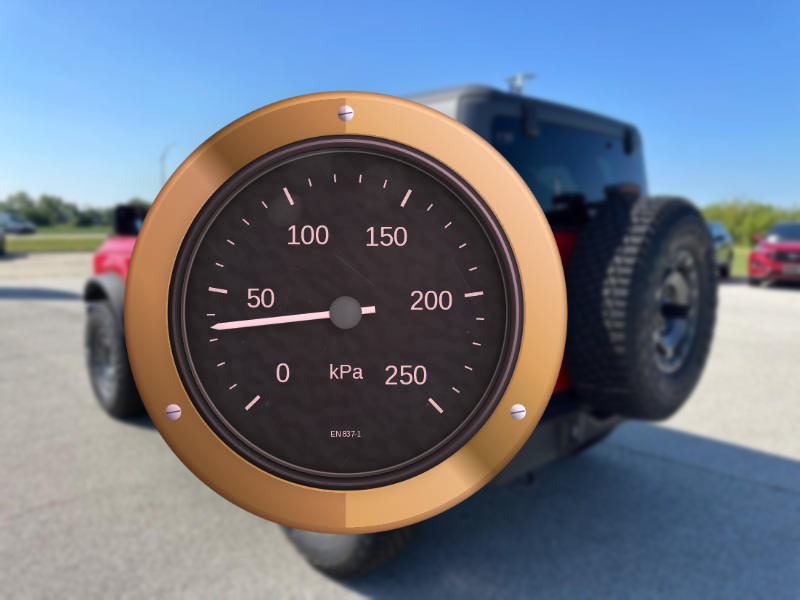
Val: 35 kPa
